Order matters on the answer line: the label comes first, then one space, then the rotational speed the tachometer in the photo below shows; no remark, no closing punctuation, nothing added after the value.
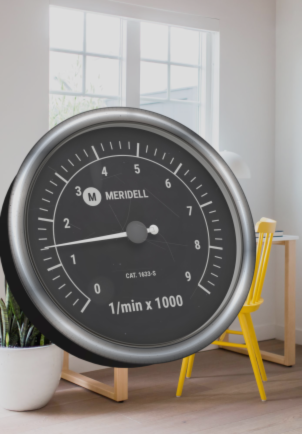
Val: 1400 rpm
